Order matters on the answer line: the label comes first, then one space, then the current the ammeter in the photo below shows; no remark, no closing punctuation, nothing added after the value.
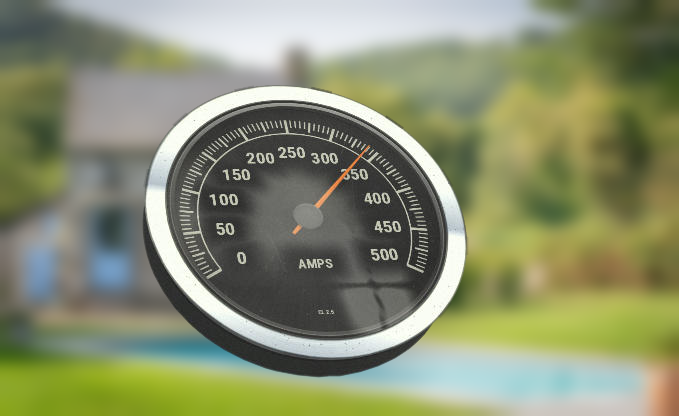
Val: 340 A
